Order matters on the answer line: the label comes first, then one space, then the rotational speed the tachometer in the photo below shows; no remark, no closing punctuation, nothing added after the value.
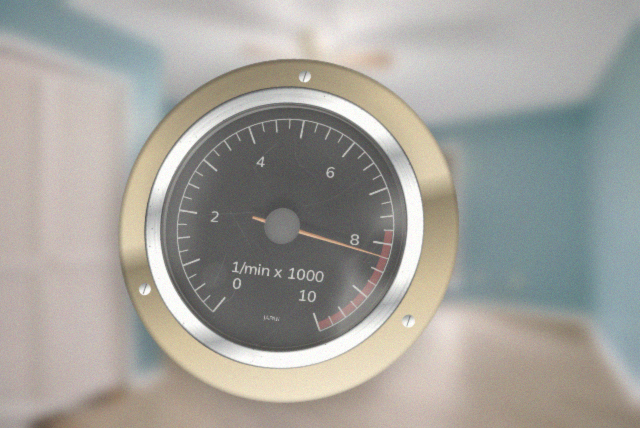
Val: 8250 rpm
